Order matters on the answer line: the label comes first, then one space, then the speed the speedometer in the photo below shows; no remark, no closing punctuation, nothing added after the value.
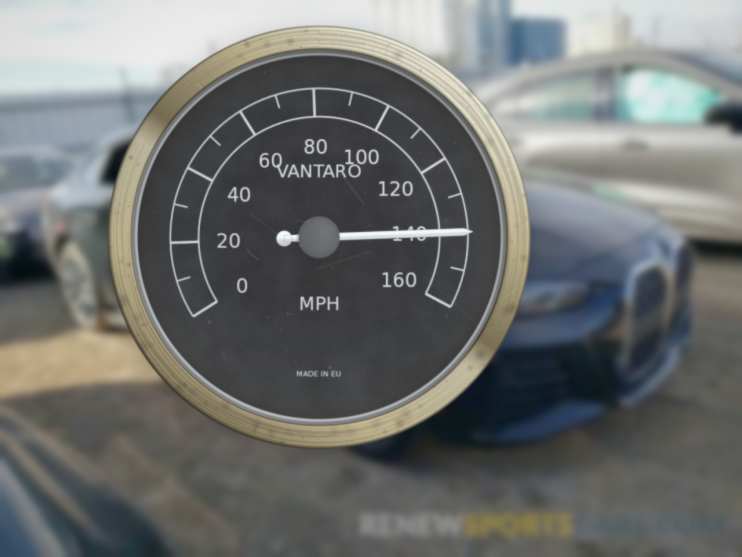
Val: 140 mph
